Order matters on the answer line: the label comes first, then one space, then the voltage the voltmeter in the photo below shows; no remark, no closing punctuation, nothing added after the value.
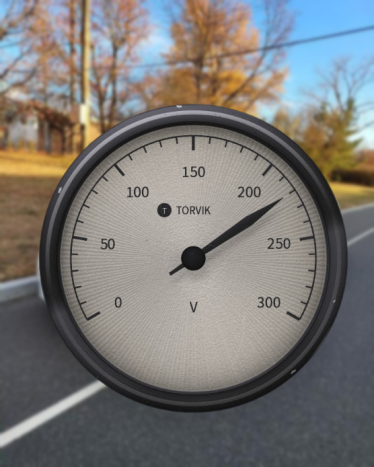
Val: 220 V
